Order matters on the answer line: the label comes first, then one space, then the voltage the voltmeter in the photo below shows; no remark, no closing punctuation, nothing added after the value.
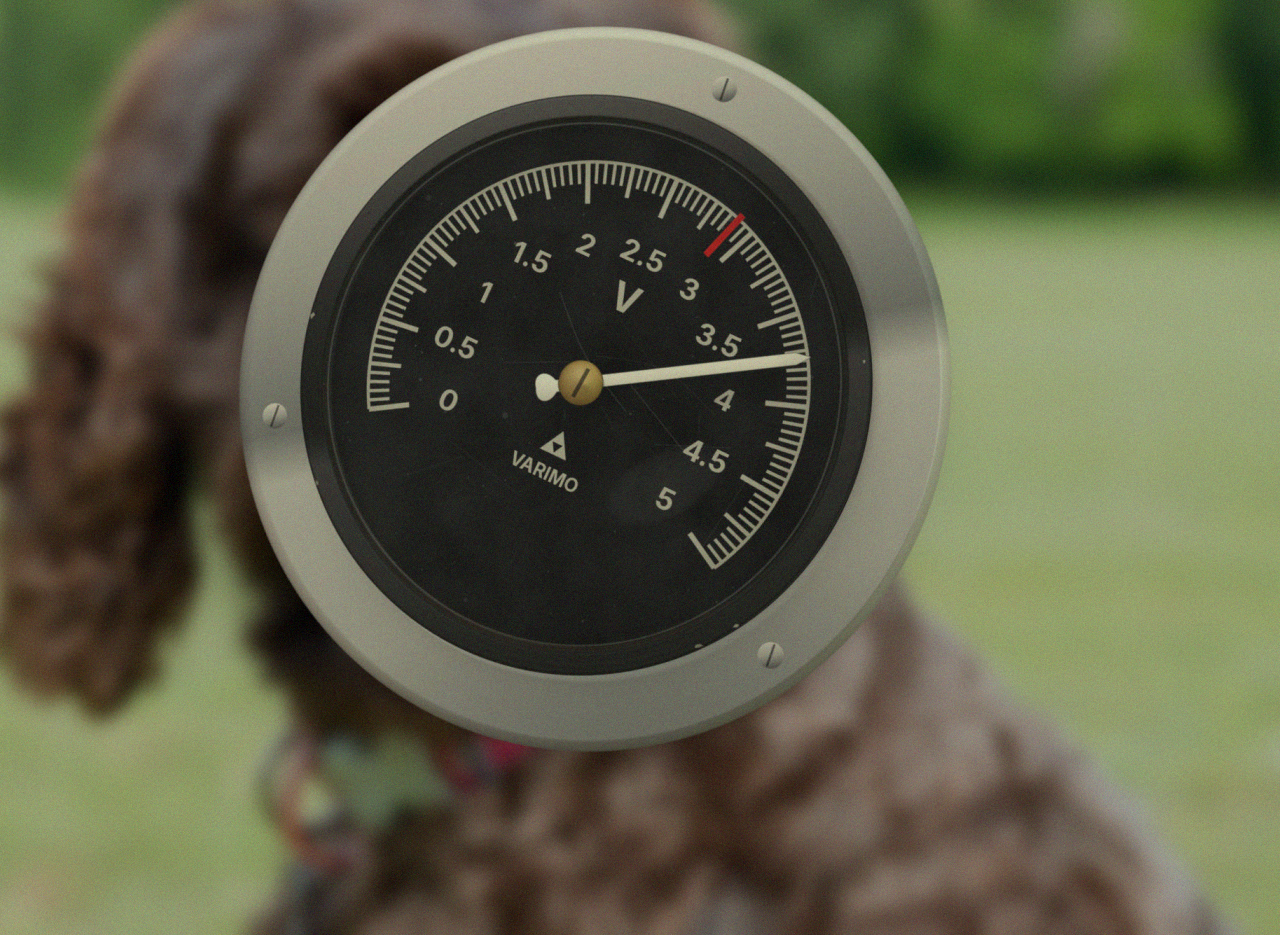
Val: 3.75 V
